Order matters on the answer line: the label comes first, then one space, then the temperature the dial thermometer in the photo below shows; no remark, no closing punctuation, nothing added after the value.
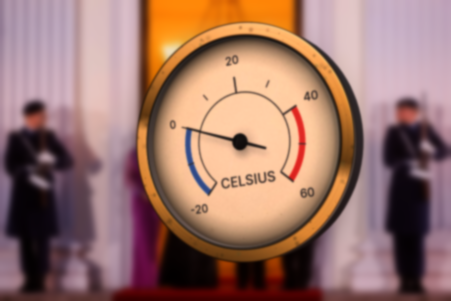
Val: 0 °C
